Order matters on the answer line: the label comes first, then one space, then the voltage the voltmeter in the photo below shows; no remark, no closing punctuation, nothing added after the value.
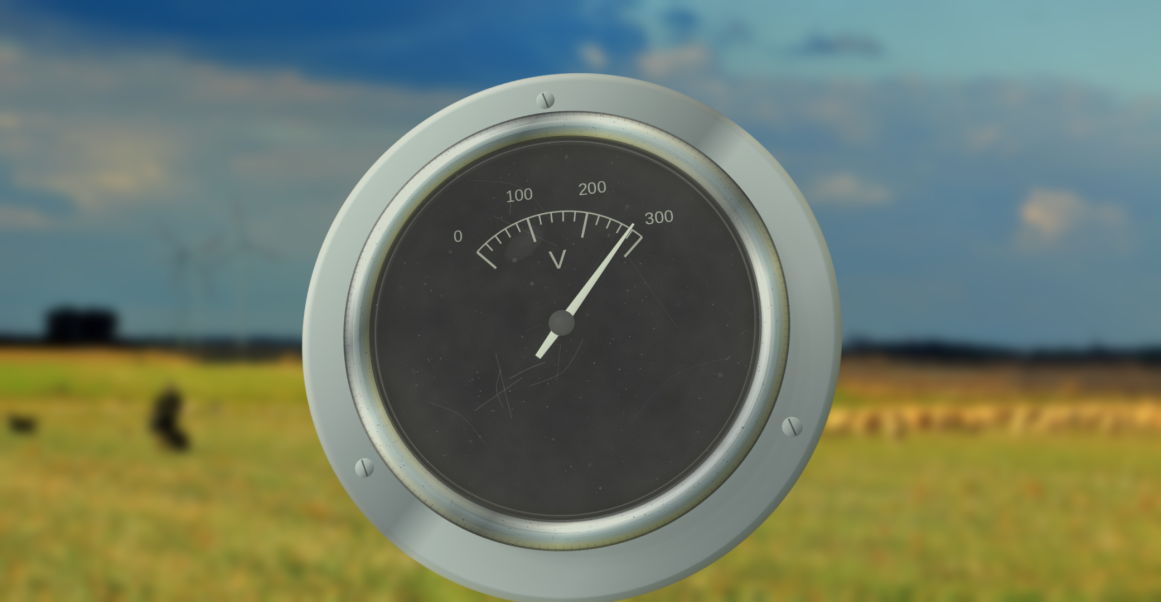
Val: 280 V
